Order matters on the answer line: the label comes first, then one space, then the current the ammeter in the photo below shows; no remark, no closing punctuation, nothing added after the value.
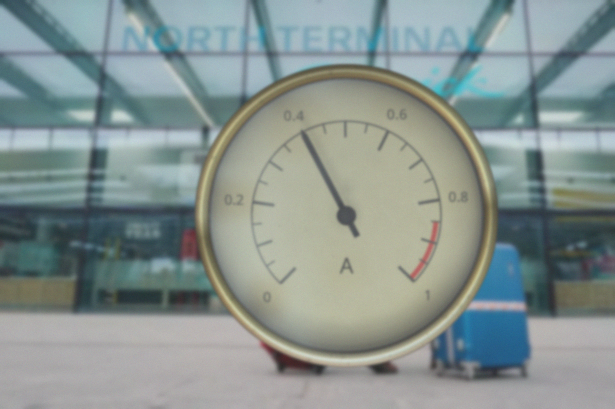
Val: 0.4 A
